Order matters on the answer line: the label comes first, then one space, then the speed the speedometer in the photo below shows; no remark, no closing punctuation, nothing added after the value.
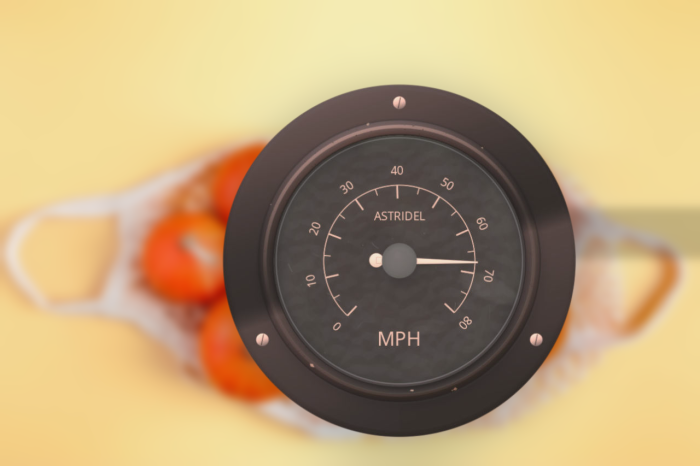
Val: 67.5 mph
